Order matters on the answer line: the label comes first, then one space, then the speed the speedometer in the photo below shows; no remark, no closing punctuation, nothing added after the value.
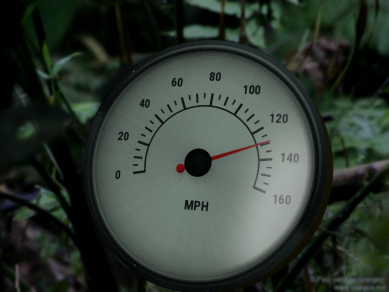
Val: 130 mph
